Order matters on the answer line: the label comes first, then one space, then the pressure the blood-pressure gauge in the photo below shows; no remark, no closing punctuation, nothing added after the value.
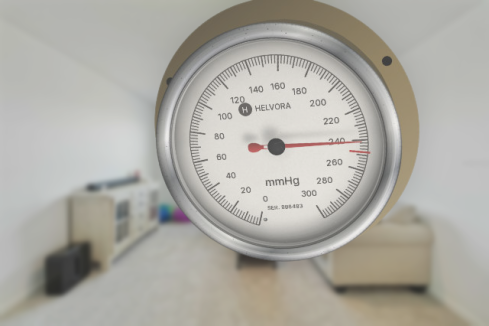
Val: 240 mmHg
